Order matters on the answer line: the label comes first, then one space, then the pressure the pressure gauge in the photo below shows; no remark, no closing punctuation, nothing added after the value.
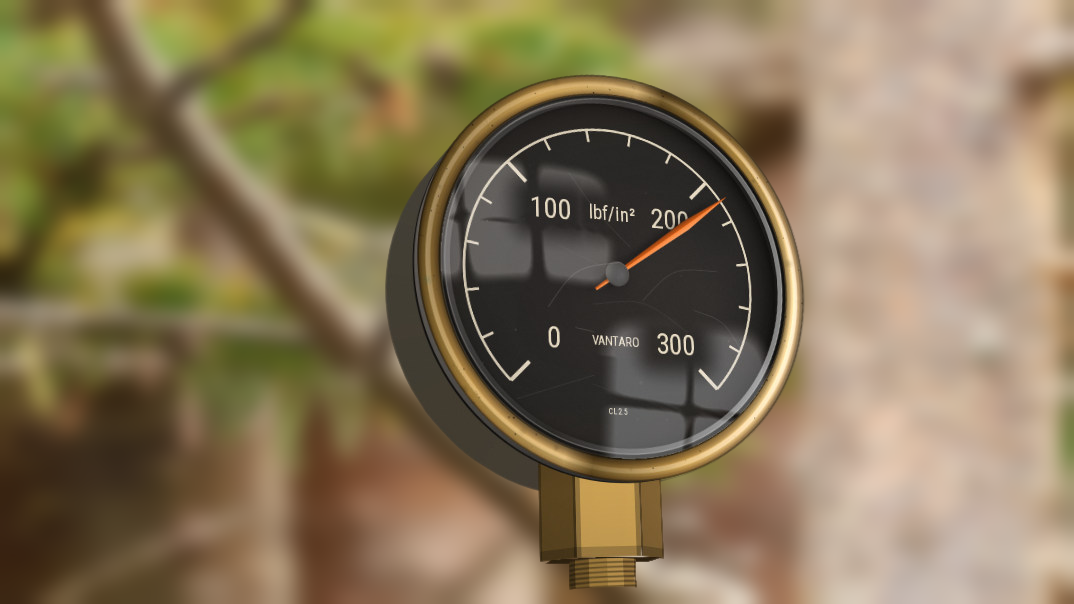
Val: 210 psi
